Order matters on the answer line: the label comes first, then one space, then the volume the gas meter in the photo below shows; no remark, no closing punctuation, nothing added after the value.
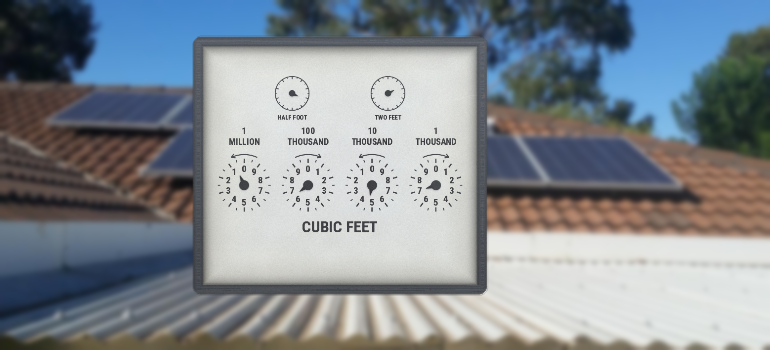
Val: 64700 ft³
